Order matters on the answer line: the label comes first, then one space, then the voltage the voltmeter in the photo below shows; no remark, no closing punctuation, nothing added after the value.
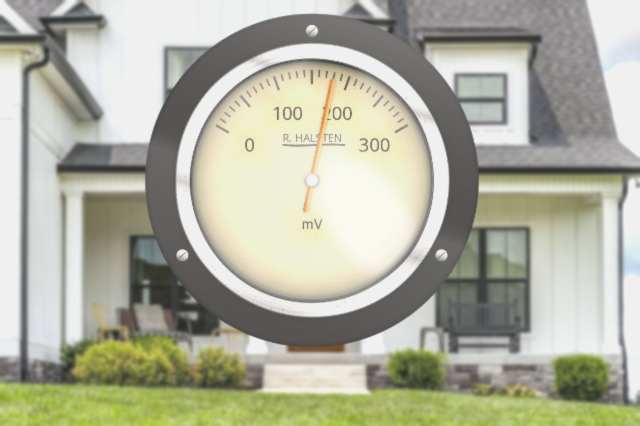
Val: 180 mV
